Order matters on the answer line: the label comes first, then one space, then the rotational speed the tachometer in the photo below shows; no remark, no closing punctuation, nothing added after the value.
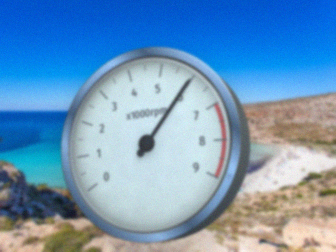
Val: 6000 rpm
